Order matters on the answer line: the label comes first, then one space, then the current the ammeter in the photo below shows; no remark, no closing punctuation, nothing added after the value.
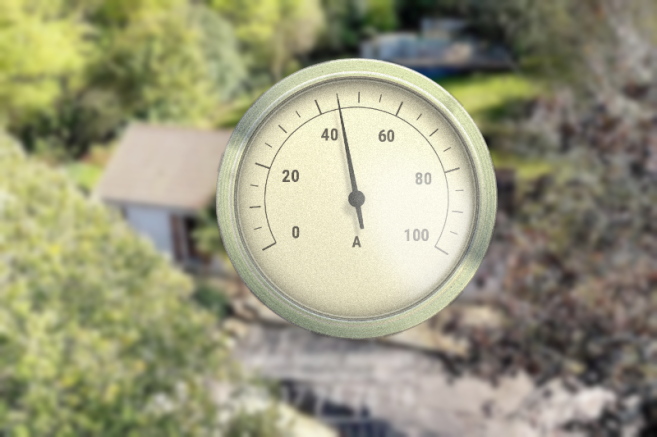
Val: 45 A
